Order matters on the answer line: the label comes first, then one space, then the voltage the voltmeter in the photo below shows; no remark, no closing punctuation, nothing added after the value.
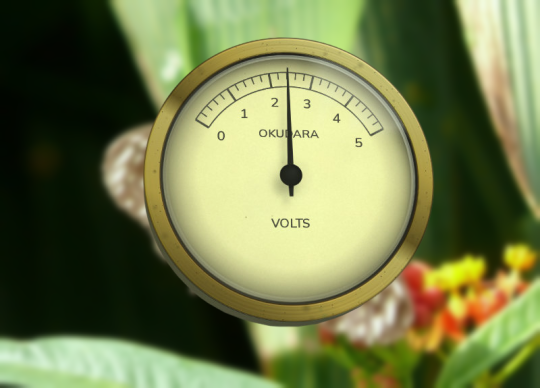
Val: 2.4 V
